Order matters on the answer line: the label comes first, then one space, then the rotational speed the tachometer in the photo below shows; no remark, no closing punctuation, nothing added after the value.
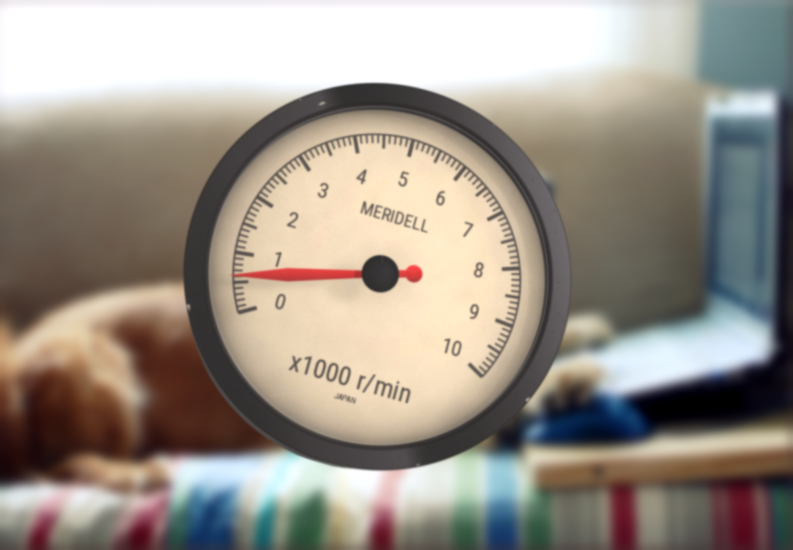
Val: 600 rpm
